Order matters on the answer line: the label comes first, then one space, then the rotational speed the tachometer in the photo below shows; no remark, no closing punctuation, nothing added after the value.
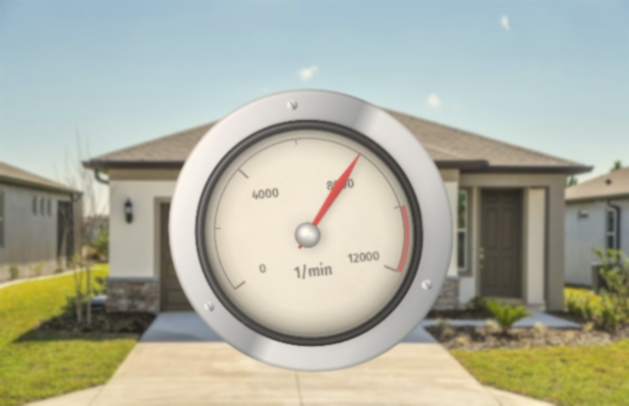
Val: 8000 rpm
